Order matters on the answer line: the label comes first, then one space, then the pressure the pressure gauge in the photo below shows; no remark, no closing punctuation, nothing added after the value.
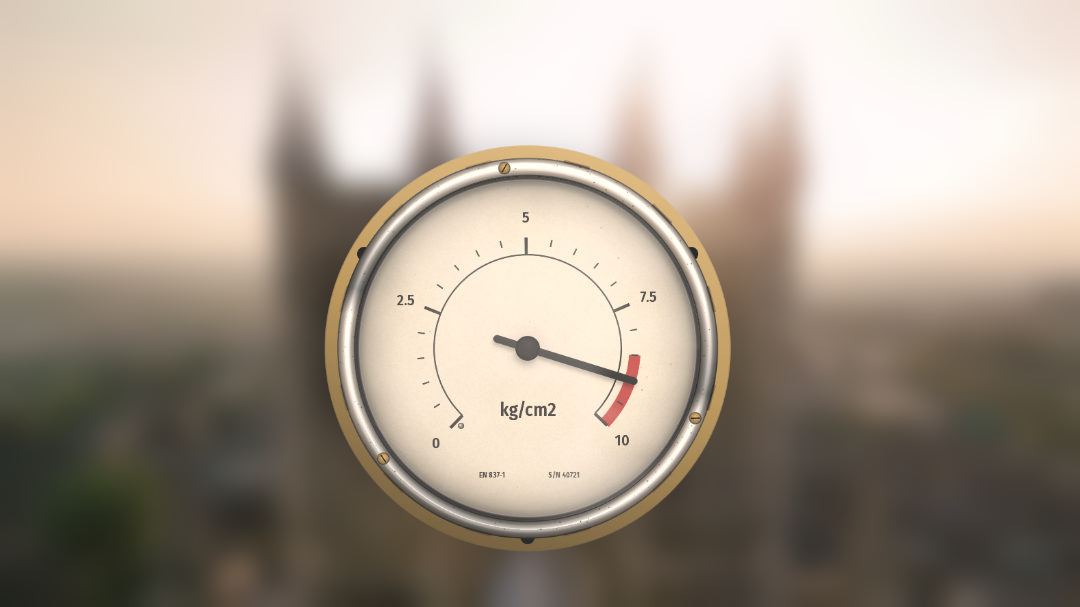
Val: 9 kg/cm²
